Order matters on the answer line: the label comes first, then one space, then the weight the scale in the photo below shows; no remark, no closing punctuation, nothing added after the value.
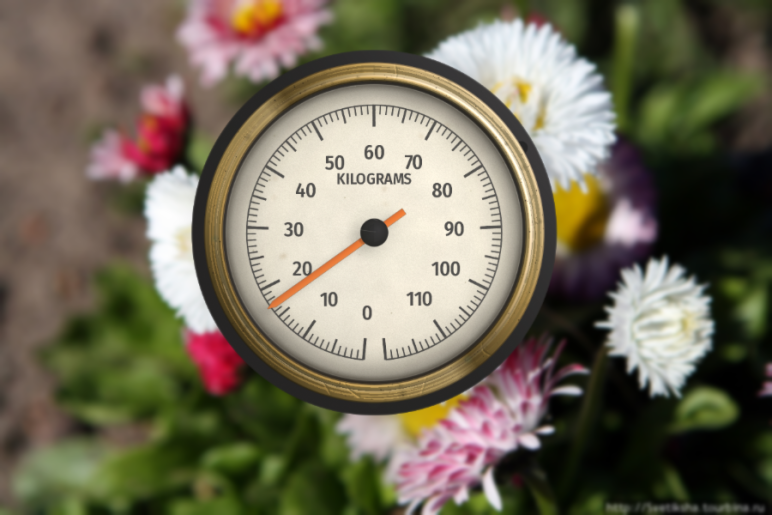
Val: 17 kg
